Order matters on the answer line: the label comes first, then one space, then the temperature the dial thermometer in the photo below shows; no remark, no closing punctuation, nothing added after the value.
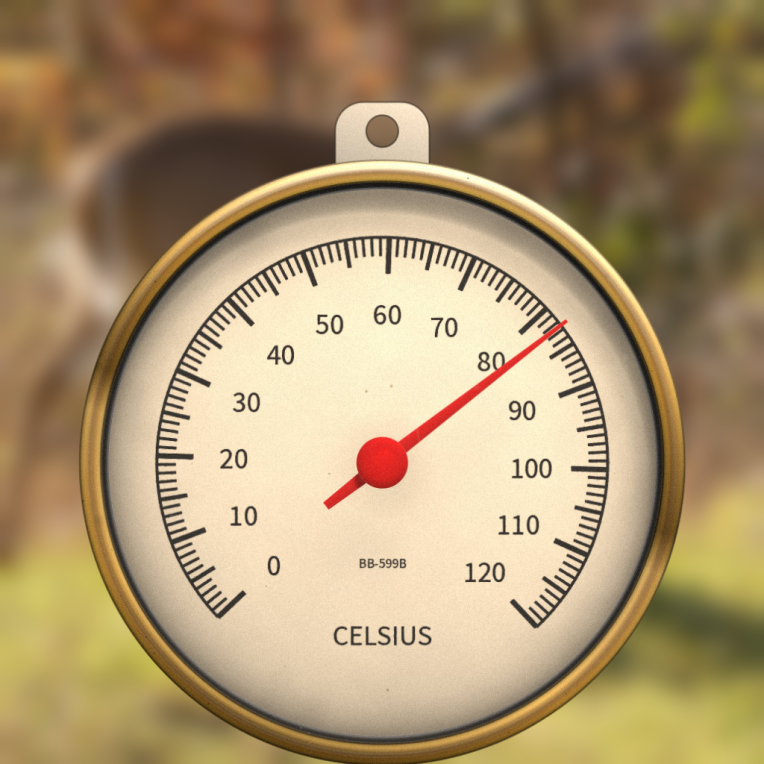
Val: 82.5 °C
